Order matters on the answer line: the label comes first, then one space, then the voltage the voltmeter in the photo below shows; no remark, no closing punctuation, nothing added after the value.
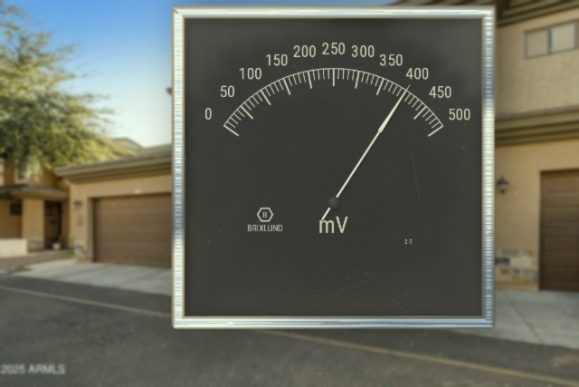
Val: 400 mV
